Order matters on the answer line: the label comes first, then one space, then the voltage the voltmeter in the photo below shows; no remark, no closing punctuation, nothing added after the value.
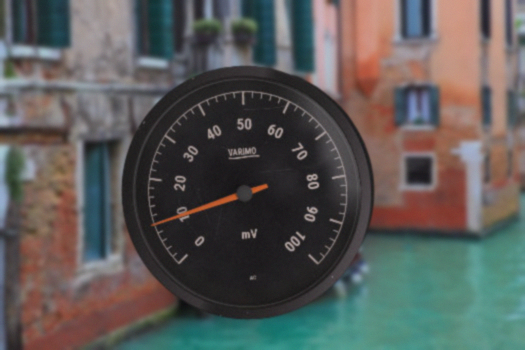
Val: 10 mV
